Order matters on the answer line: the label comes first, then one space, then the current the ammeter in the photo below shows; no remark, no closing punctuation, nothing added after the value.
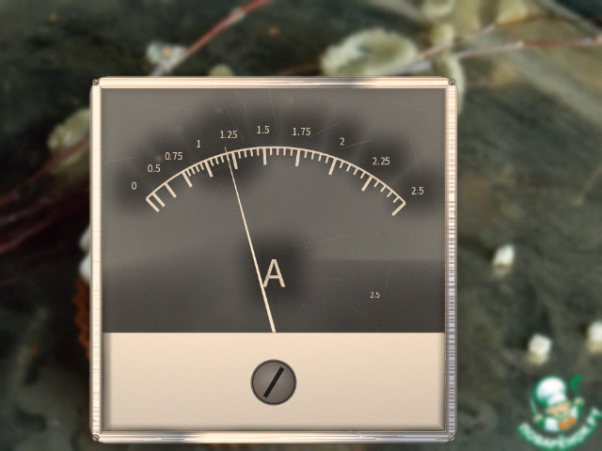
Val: 1.2 A
